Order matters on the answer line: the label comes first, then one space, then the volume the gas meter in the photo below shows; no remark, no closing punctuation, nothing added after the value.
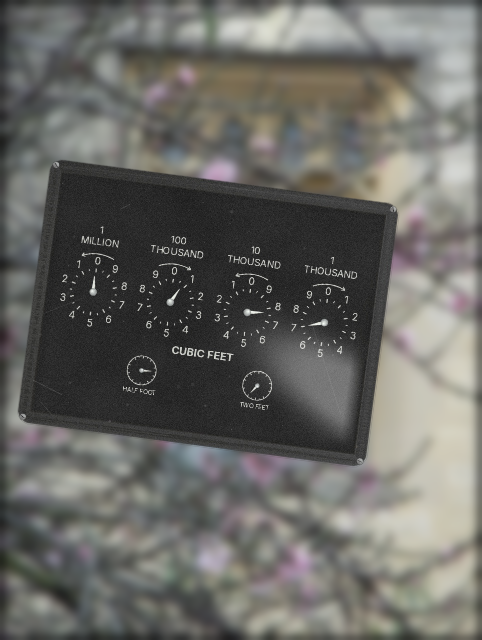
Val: 7700 ft³
